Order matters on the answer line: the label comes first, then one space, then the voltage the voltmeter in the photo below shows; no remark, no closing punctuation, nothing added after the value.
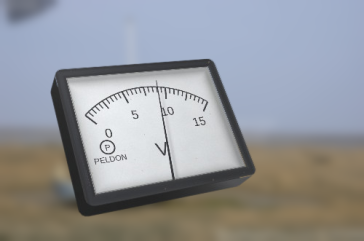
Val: 9 V
